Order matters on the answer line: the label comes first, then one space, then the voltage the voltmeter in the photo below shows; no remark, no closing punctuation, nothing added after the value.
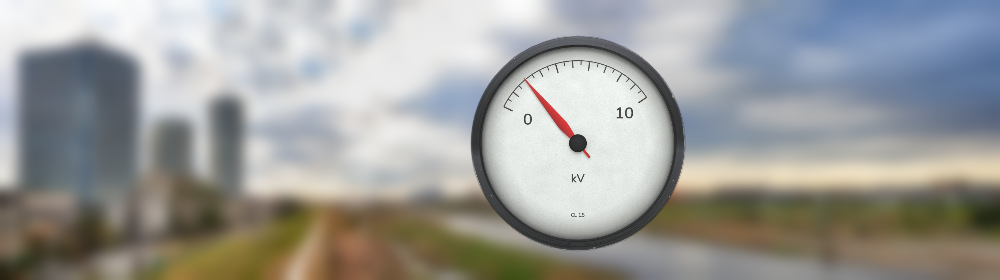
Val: 2 kV
